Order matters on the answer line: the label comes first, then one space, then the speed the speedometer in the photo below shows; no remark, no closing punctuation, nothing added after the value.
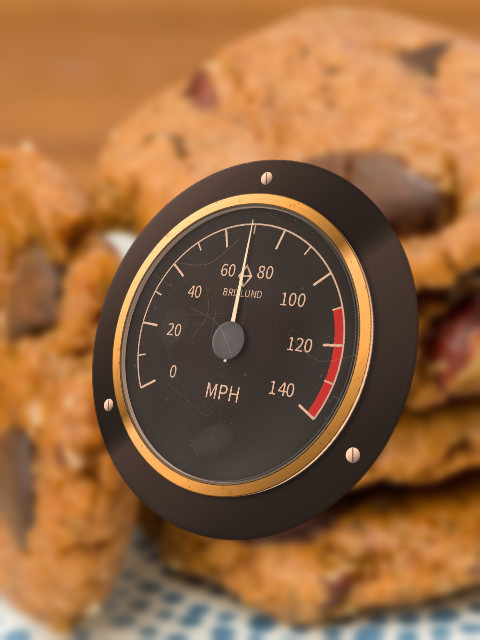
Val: 70 mph
